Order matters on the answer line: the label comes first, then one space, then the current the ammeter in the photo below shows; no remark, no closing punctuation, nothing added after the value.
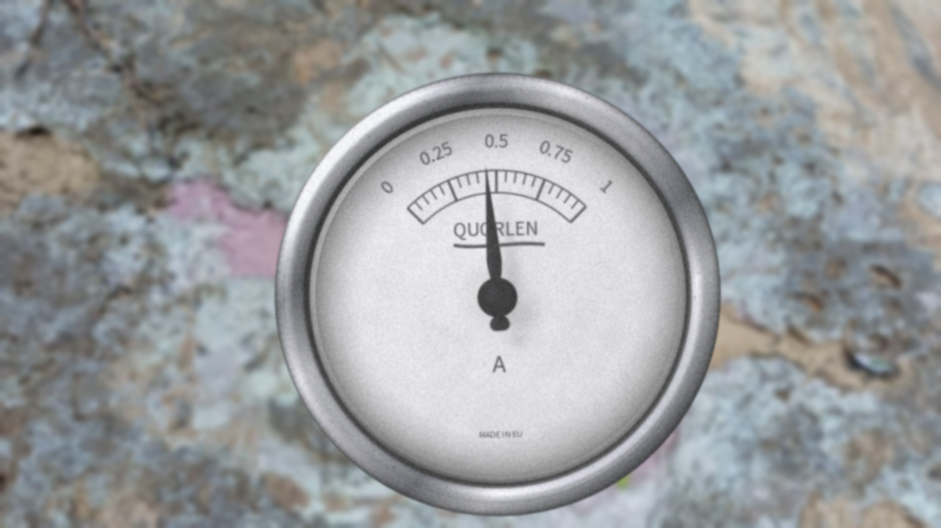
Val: 0.45 A
